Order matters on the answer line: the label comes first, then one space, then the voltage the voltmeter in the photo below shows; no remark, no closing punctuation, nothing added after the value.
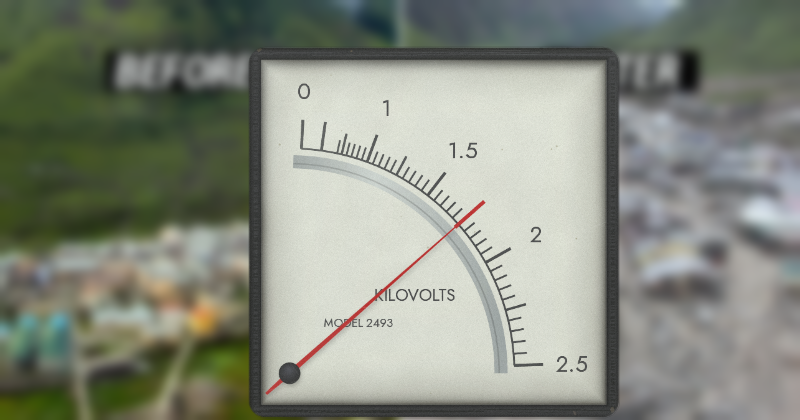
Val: 1.75 kV
